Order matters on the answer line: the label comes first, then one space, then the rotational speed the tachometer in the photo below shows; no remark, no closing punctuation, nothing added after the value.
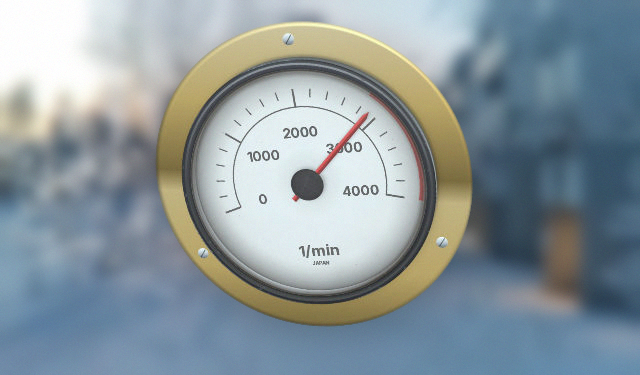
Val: 2900 rpm
